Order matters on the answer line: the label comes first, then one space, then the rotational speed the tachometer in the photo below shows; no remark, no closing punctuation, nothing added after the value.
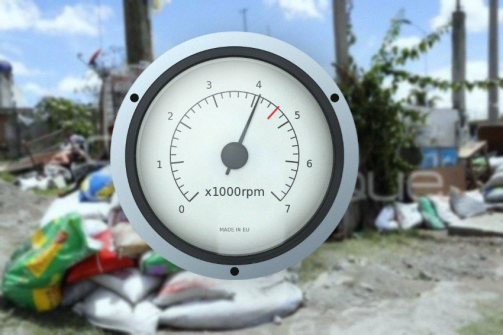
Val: 4100 rpm
